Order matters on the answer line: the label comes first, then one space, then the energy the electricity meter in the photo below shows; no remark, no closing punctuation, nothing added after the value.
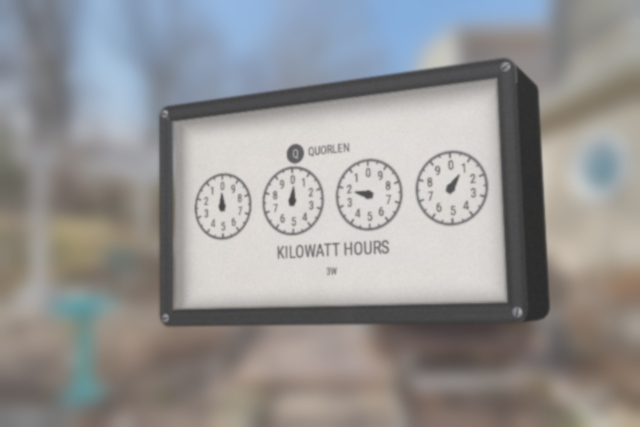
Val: 21 kWh
